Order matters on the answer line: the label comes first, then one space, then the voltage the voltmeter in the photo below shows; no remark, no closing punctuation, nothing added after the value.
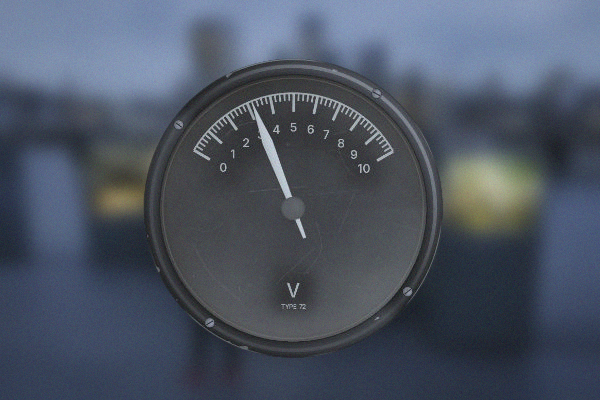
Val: 3.2 V
